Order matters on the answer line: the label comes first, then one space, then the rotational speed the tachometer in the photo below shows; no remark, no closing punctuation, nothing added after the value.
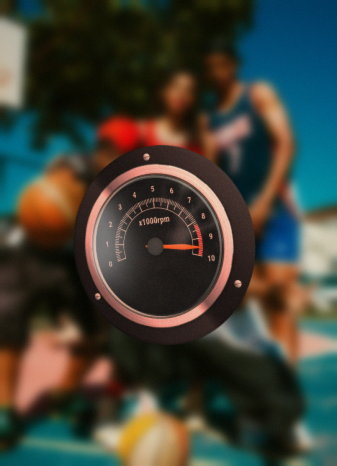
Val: 9500 rpm
